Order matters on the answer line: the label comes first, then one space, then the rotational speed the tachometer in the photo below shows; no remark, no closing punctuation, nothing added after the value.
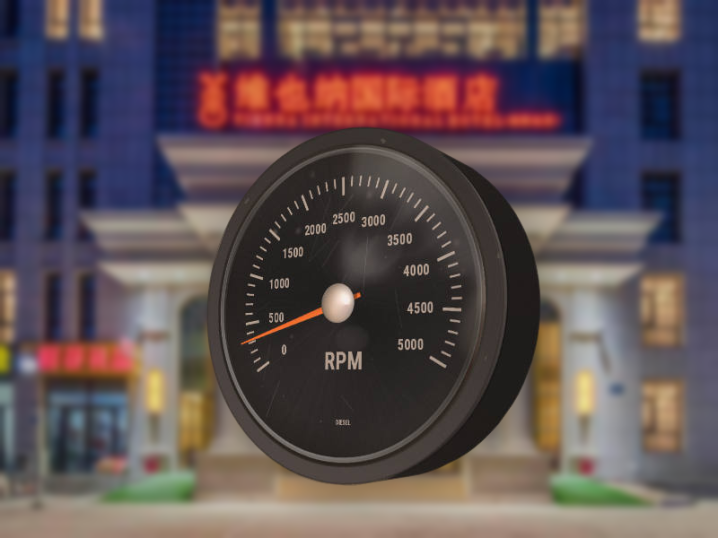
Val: 300 rpm
